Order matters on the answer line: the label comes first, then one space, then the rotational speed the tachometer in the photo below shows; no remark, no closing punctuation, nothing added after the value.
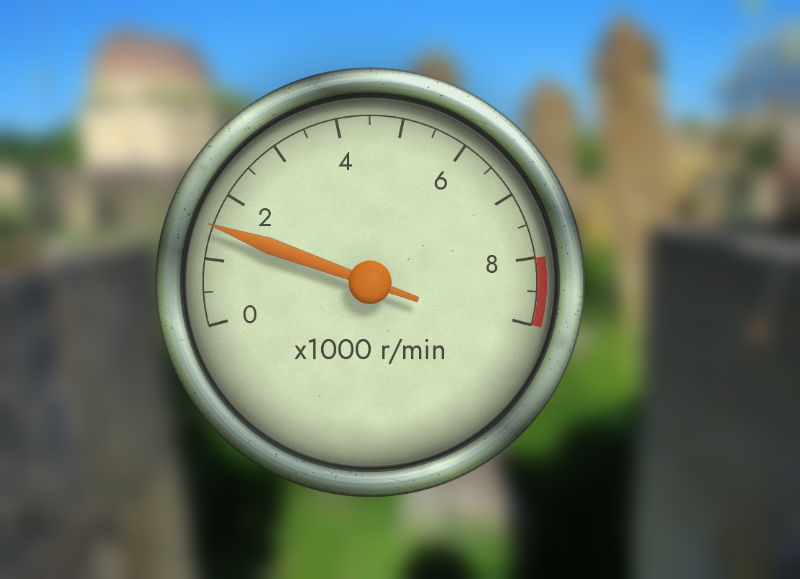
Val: 1500 rpm
